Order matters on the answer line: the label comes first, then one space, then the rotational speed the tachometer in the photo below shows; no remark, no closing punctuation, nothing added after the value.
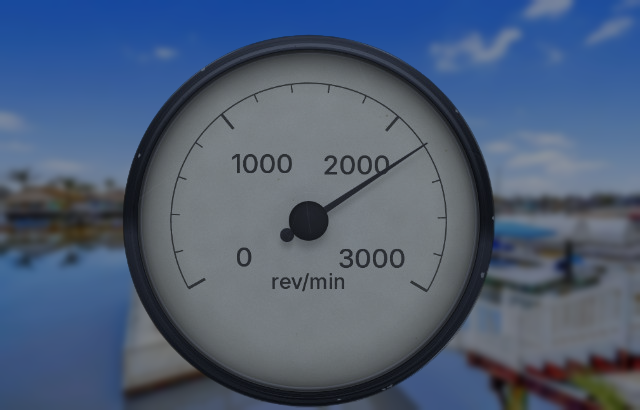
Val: 2200 rpm
